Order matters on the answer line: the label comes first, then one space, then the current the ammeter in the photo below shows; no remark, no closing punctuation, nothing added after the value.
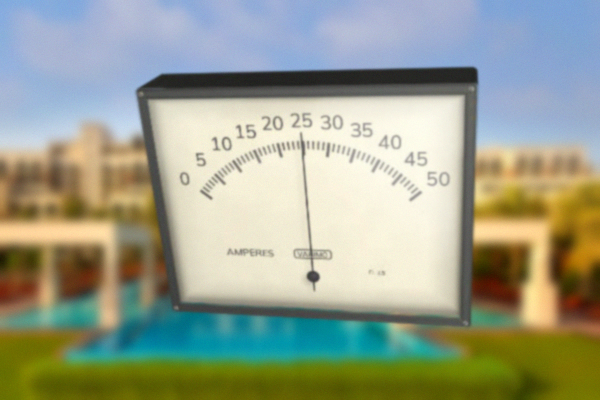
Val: 25 A
